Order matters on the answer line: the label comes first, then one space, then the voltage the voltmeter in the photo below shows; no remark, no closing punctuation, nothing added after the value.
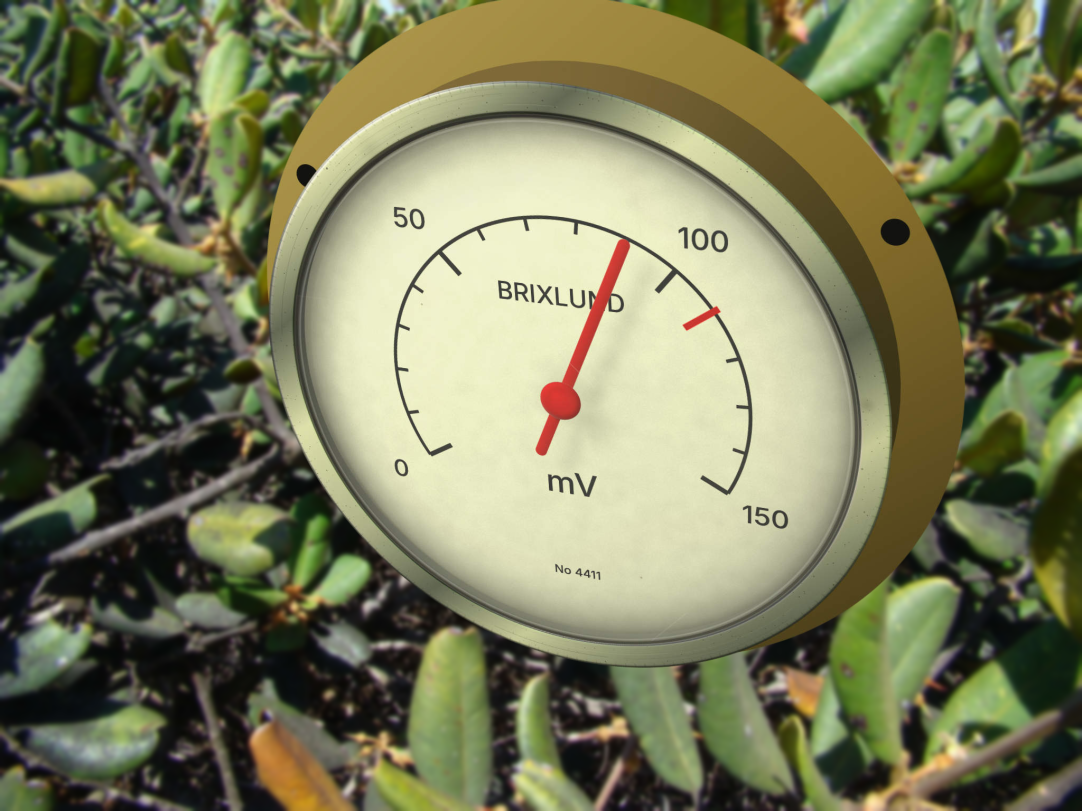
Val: 90 mV
